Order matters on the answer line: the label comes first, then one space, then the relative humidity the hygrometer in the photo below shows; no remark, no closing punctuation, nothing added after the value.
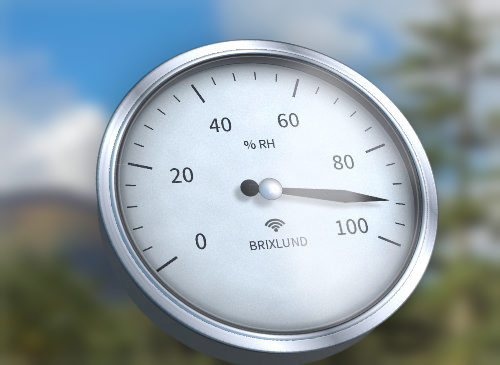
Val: 92 %
